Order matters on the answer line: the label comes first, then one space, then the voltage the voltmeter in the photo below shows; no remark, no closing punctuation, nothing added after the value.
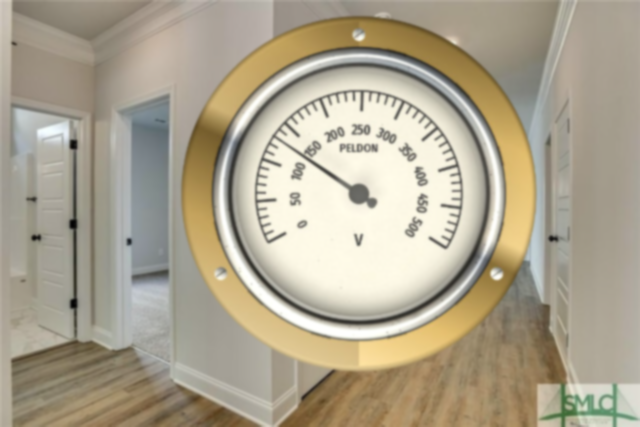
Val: 130 V
